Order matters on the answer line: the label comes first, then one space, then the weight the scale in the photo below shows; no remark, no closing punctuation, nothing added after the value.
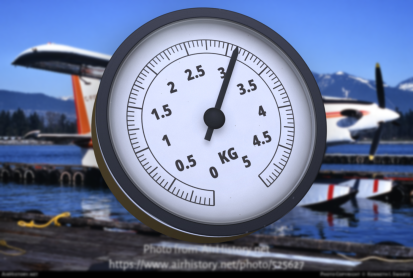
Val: 3.1 kg
